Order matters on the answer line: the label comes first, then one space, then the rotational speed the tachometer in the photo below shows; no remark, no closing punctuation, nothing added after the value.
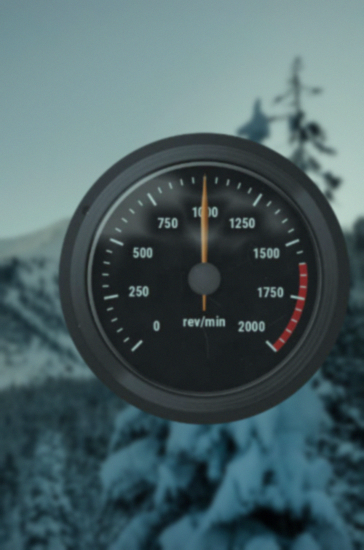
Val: 1000 rpm
